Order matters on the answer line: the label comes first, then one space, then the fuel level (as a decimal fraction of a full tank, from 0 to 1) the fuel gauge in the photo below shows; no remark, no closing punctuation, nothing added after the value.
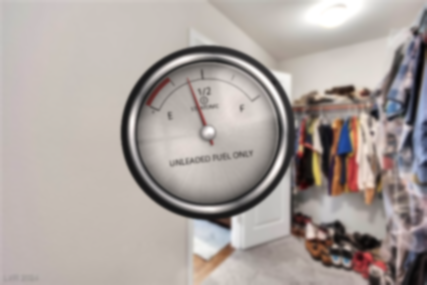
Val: 0.375
